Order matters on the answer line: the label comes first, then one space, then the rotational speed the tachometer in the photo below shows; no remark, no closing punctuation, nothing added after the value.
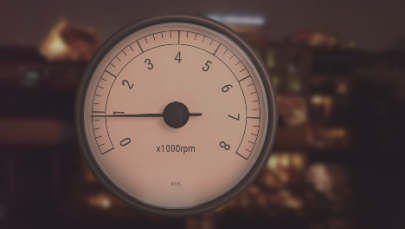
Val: 900 rpm
